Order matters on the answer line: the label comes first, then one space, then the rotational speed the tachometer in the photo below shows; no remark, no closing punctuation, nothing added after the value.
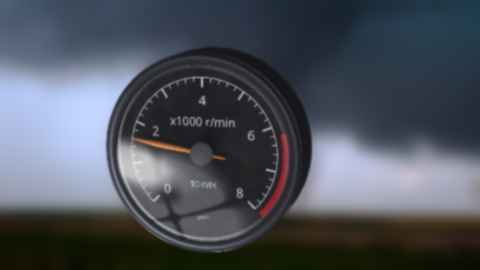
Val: 1600 rpm
